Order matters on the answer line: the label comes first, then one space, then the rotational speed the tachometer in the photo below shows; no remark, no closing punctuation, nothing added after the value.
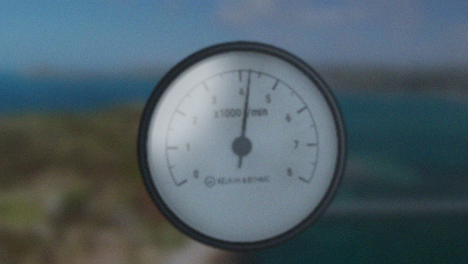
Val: 4250 rpm
